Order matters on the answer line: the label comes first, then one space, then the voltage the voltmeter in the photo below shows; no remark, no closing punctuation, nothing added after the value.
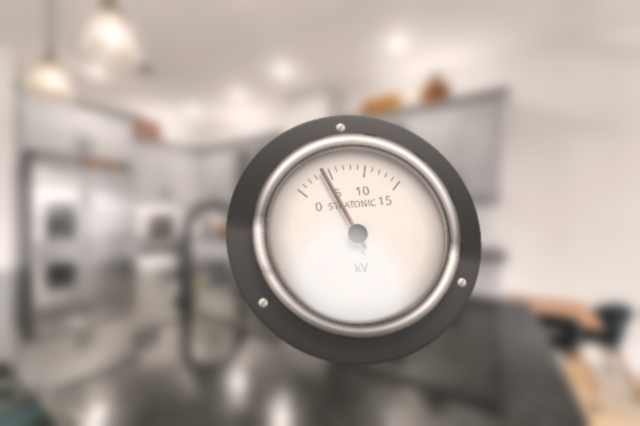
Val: 4 kV
